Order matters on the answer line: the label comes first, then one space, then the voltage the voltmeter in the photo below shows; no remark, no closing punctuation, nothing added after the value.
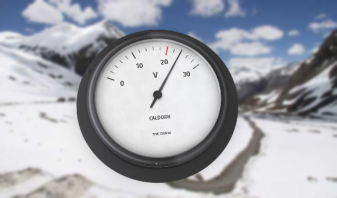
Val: 24 V
